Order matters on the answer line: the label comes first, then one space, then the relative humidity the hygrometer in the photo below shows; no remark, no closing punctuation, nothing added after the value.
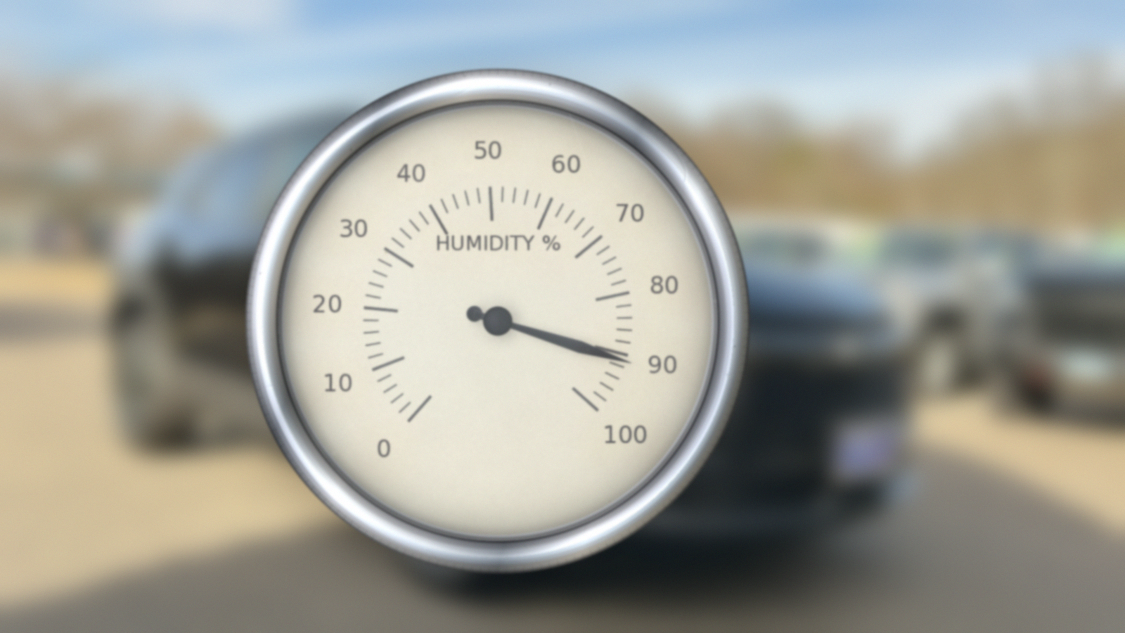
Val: 91 %
